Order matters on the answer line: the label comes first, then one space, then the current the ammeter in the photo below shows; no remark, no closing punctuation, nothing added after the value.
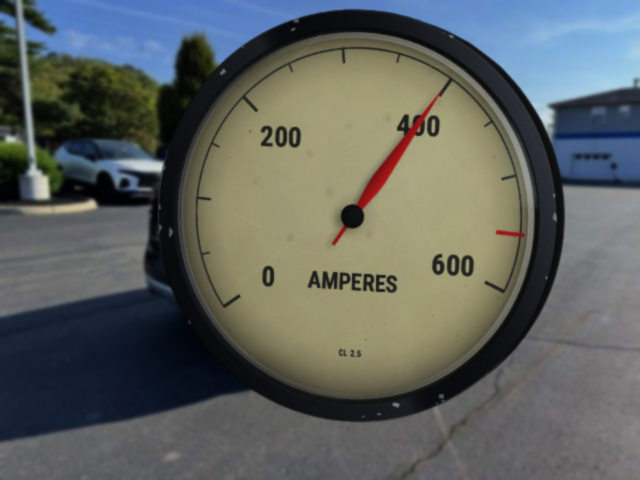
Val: 400 A
